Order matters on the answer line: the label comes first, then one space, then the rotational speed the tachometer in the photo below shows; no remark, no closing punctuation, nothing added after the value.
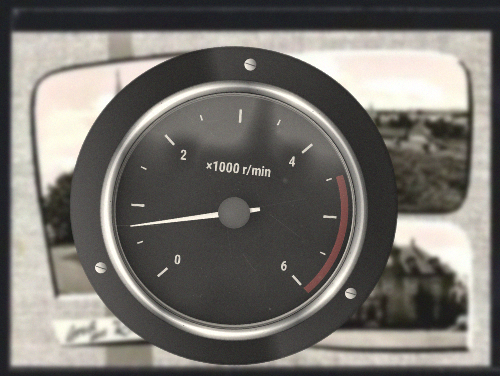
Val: 750 rpm
